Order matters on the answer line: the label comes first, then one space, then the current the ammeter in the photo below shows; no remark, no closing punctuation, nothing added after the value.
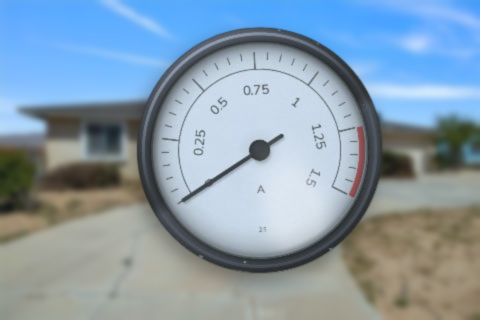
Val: 0 A
